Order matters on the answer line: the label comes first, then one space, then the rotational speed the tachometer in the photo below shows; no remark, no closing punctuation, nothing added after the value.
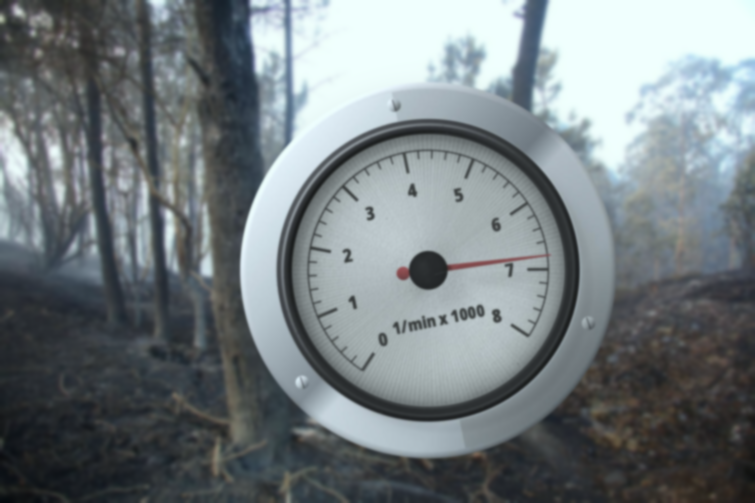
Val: 6800 rpm
